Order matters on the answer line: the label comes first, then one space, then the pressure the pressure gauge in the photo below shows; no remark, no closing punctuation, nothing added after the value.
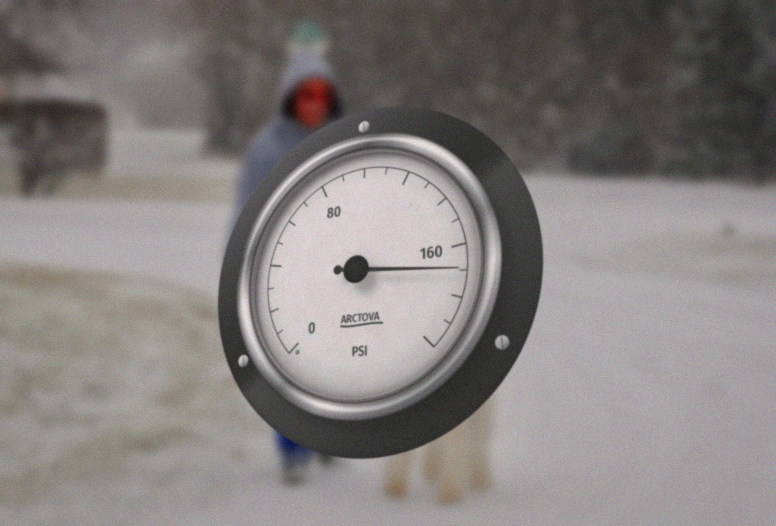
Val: 170 psi
